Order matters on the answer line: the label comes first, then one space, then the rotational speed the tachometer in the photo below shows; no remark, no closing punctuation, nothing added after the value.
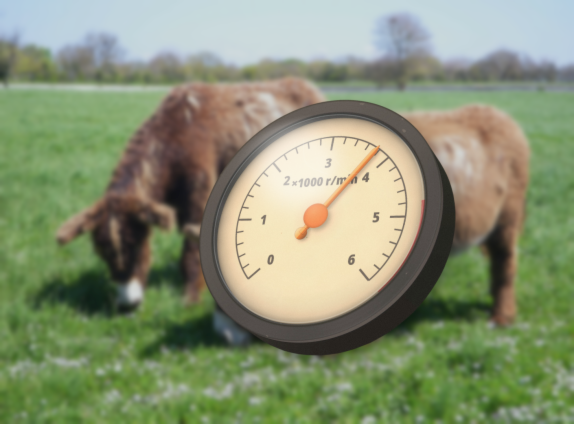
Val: 3800 rpm
